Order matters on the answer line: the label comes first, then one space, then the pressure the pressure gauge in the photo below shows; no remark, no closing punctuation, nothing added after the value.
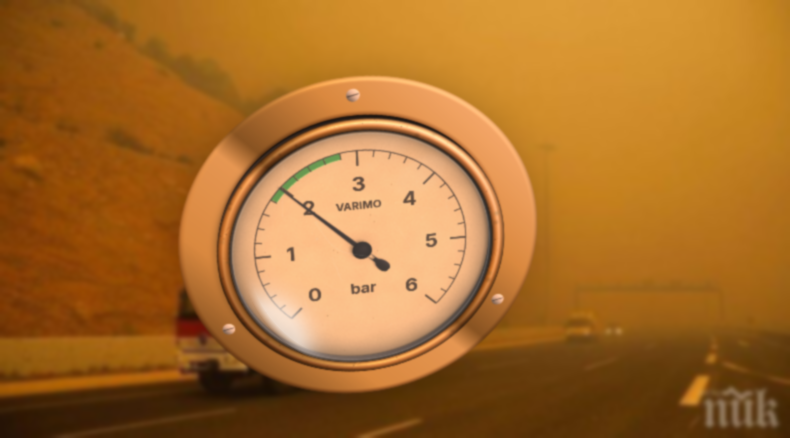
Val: 2 bar
